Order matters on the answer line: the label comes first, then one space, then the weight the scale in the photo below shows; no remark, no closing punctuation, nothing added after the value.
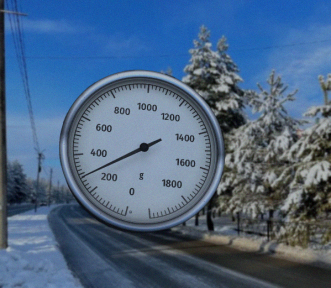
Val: 280 g
